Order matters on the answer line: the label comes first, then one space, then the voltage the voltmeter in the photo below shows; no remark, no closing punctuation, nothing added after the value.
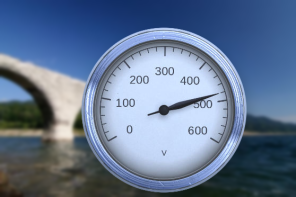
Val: 480 V
